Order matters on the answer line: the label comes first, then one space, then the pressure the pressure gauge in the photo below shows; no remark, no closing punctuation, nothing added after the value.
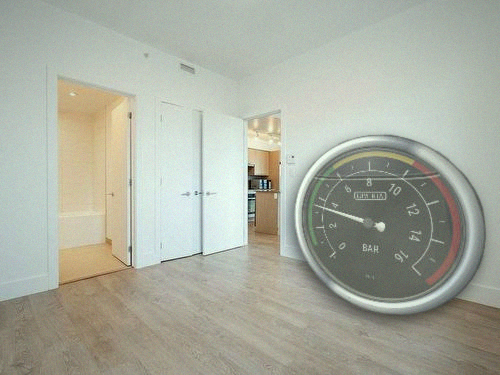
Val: 3.5 bar
